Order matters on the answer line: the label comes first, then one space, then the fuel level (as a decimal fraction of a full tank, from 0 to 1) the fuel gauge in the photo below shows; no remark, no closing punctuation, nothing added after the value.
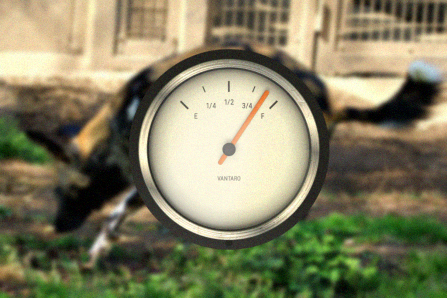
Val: 0.875
